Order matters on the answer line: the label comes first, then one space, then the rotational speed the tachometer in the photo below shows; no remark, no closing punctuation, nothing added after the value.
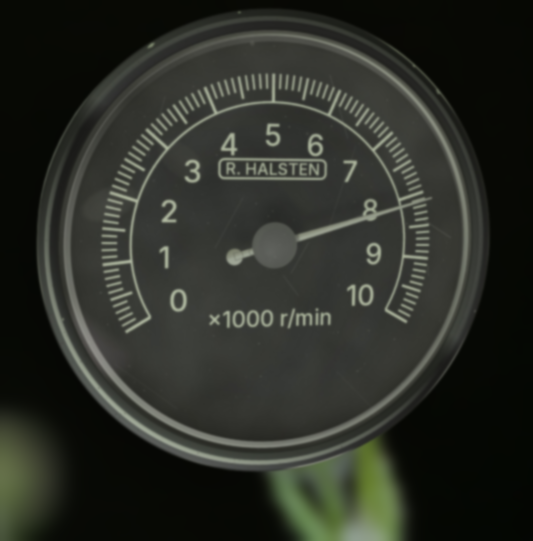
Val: 8100 rpm
